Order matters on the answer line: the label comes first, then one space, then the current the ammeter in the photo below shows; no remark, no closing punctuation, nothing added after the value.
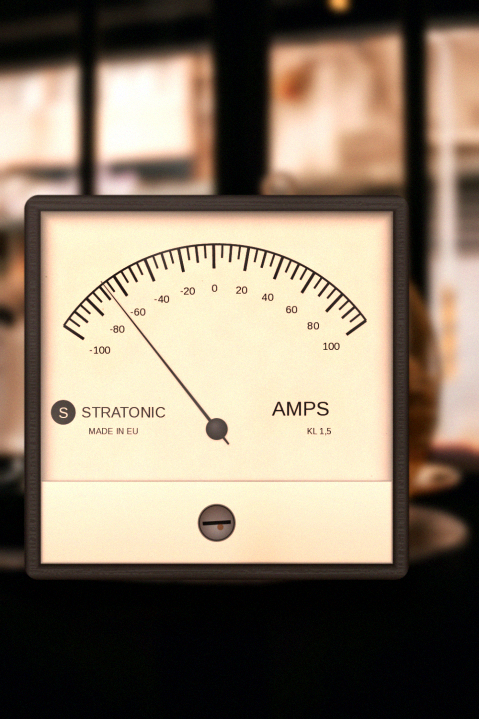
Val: -67.5 A
